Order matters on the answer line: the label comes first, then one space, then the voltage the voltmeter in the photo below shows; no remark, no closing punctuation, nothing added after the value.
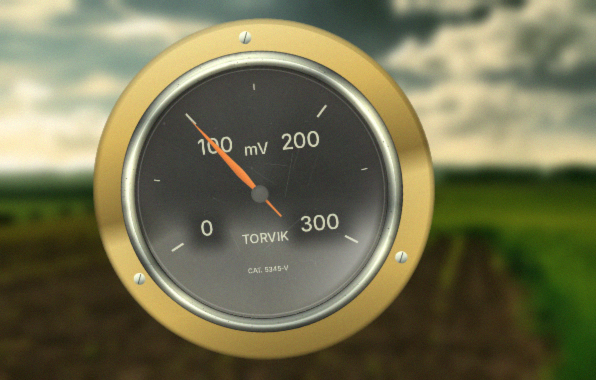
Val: 100 mV
